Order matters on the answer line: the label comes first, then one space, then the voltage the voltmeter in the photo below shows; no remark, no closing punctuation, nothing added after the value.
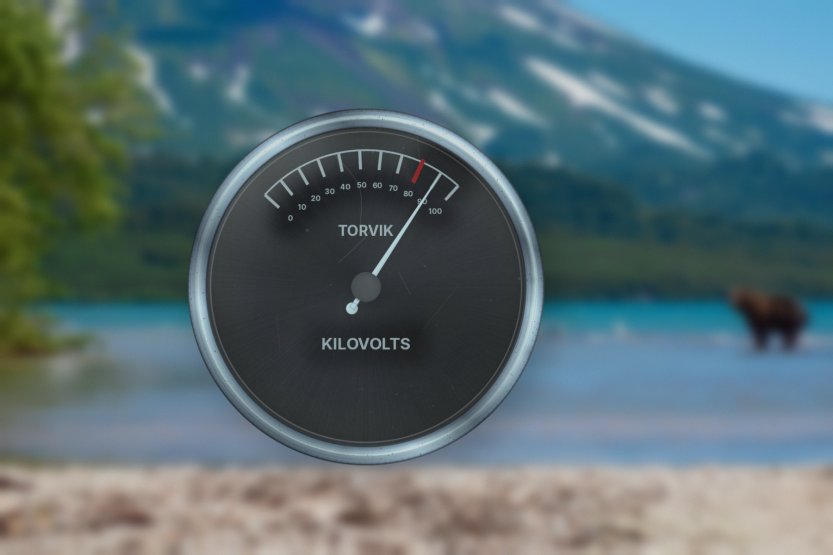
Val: 90 kV
